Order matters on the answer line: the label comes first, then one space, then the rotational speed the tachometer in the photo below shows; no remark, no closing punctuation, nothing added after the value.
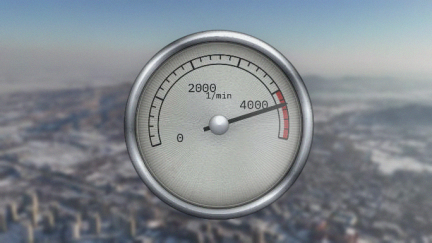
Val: 4300 rpm
